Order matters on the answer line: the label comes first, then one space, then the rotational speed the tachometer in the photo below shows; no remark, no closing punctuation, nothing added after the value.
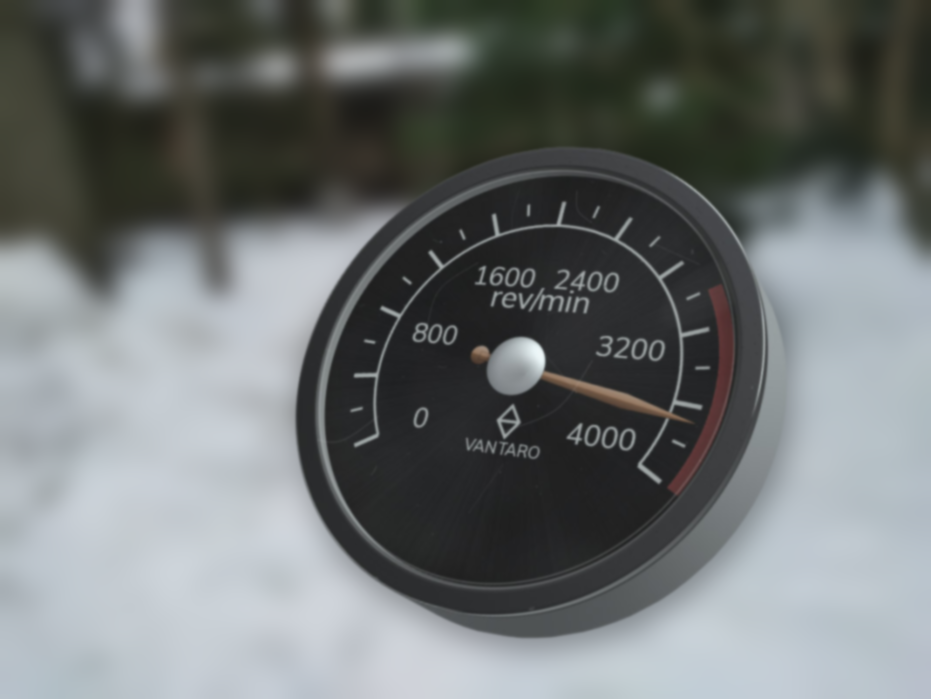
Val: 3700 rpm
